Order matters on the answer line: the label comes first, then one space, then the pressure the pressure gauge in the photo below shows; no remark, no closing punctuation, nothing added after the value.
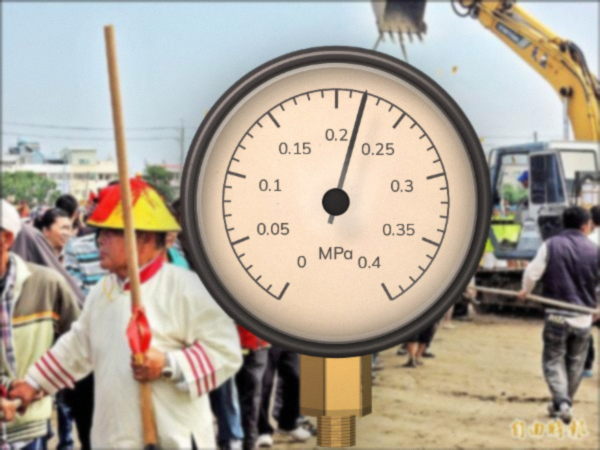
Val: 0.22 MPa
